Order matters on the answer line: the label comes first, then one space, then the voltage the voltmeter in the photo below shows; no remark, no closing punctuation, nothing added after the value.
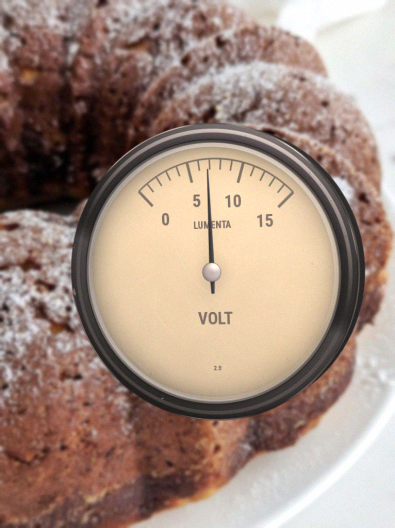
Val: 7 V
